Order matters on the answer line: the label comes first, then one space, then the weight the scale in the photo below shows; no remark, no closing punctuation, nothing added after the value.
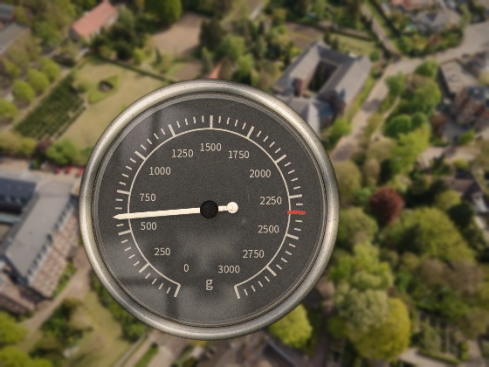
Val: 600 g
